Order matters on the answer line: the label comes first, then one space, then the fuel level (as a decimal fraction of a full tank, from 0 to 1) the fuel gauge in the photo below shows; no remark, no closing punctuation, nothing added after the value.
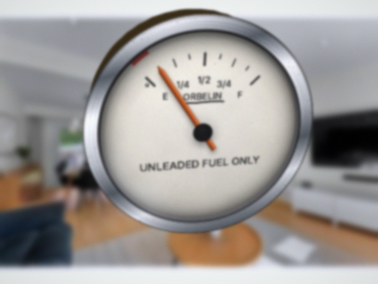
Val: 0.125
